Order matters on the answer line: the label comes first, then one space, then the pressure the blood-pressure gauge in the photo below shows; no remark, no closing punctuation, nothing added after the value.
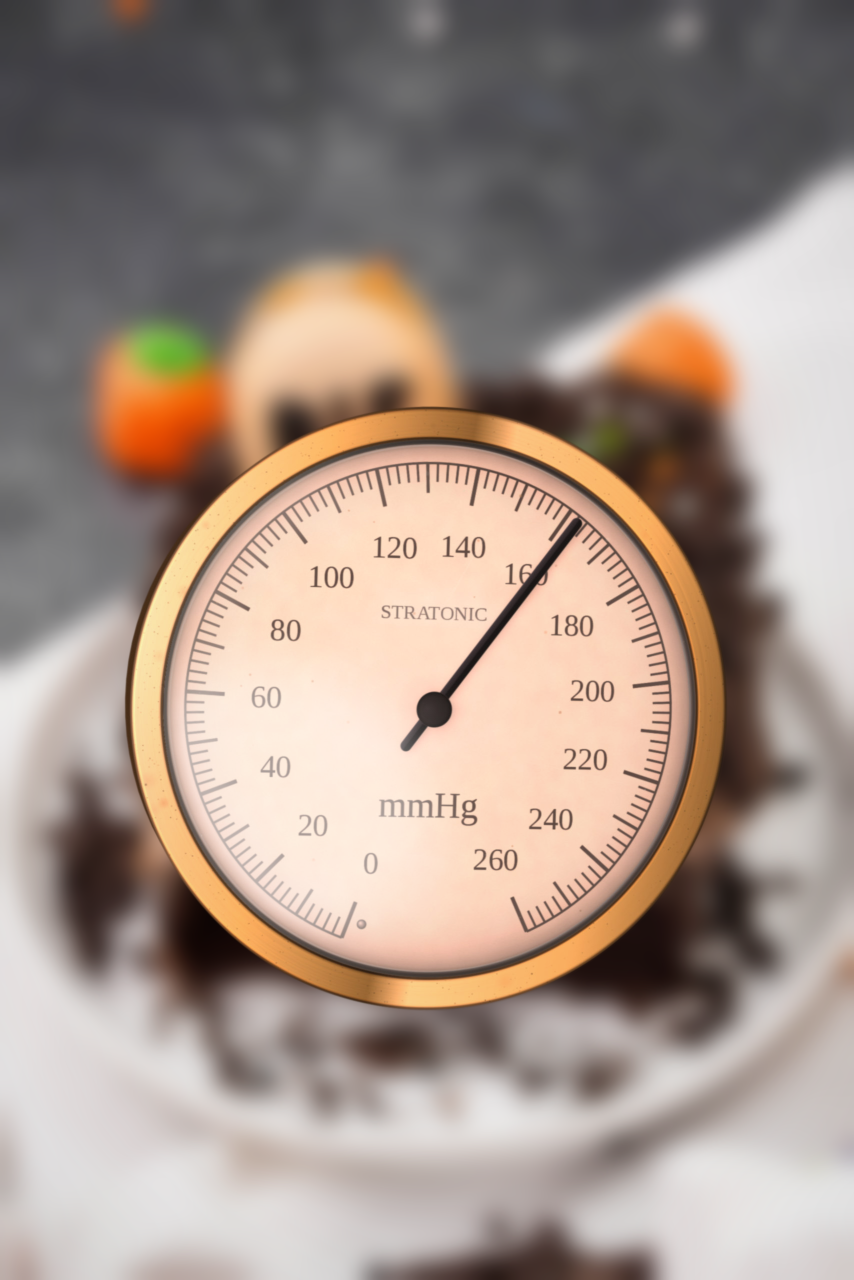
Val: 162 mmHg
